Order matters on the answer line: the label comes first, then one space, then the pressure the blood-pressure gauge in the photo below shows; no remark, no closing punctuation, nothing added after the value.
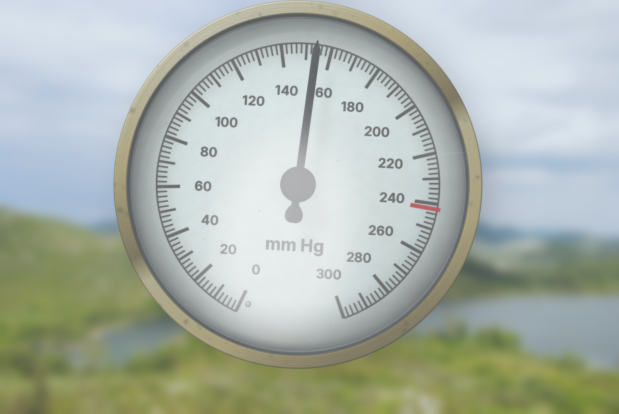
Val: 154 mmHg
